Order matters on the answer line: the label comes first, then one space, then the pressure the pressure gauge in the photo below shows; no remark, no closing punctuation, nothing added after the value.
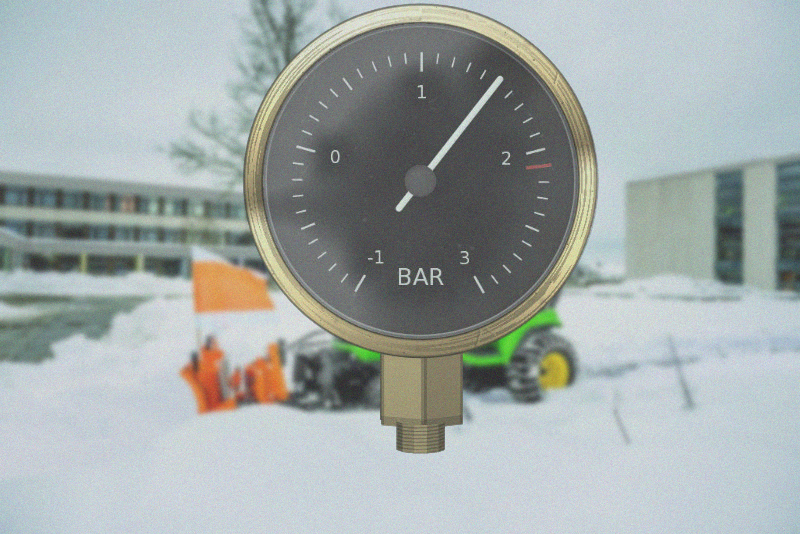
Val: 1.5 bar
